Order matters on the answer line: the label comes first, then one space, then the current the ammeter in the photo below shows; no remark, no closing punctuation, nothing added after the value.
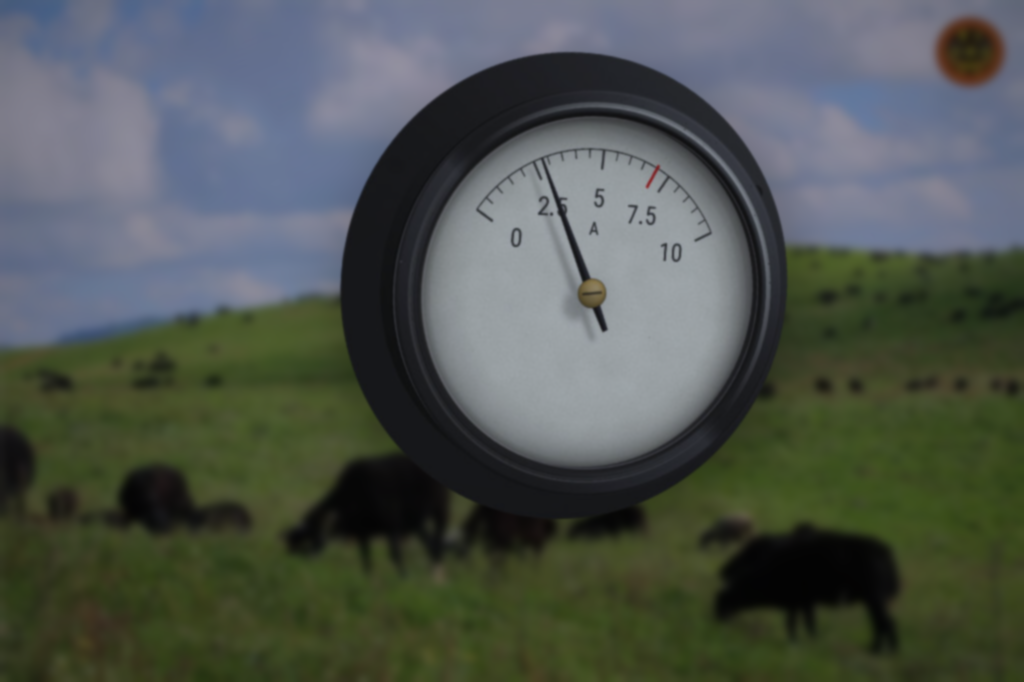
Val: 2.75 A
